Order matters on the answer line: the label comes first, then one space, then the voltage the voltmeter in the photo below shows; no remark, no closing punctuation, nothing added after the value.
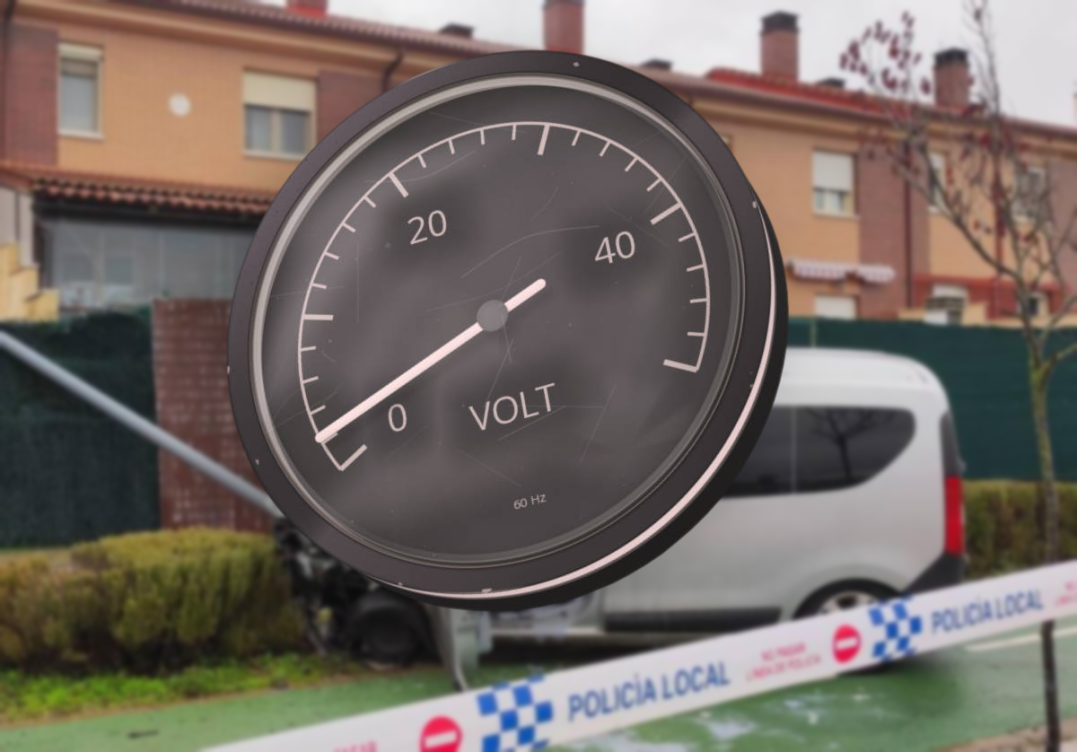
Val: 2 V
